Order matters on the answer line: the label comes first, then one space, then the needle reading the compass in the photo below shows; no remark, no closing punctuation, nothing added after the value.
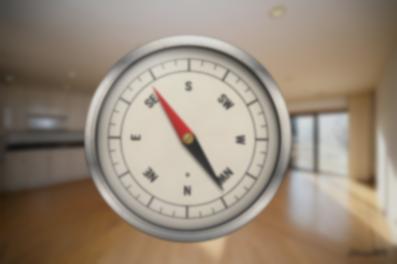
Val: 145 °
